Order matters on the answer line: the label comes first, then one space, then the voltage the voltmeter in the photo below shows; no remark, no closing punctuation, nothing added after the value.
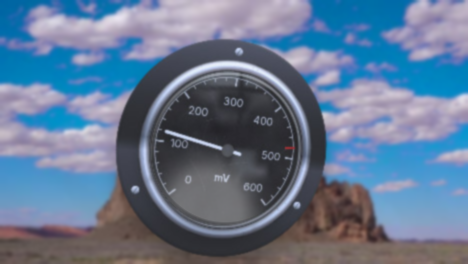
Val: 120 mV
